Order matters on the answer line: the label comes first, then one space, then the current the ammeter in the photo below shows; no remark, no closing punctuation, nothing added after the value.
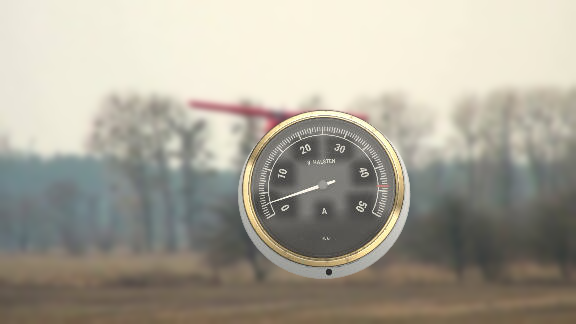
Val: 2.5 A
